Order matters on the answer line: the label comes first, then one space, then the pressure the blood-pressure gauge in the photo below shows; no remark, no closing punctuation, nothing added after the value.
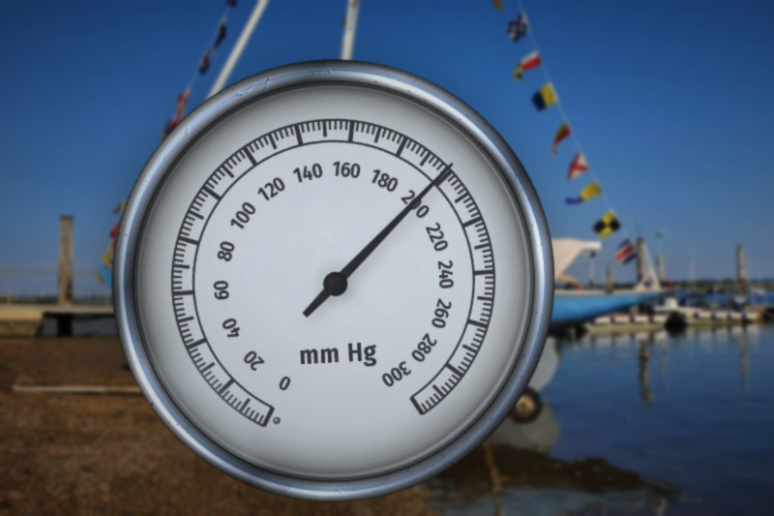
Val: 198 mmHg
